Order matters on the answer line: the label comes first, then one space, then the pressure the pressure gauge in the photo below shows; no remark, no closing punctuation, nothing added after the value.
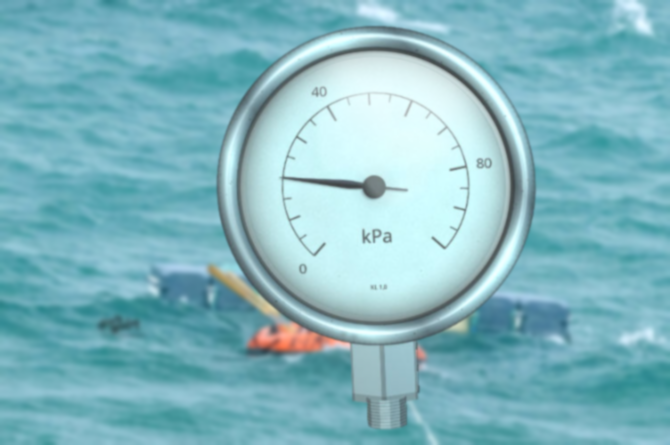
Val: 20 kPa
